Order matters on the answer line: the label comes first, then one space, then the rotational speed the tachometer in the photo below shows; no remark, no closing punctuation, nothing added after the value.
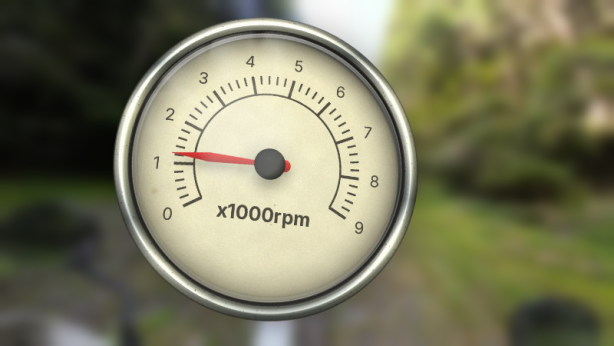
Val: 1200 rpm
